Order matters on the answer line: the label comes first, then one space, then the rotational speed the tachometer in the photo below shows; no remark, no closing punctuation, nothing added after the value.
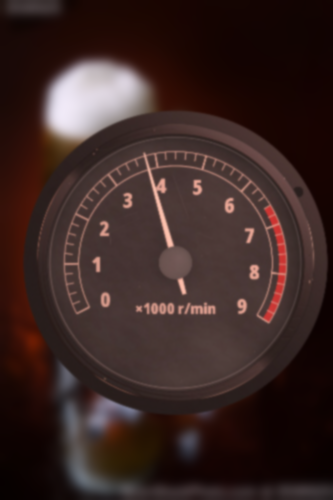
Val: 3800 rpm
